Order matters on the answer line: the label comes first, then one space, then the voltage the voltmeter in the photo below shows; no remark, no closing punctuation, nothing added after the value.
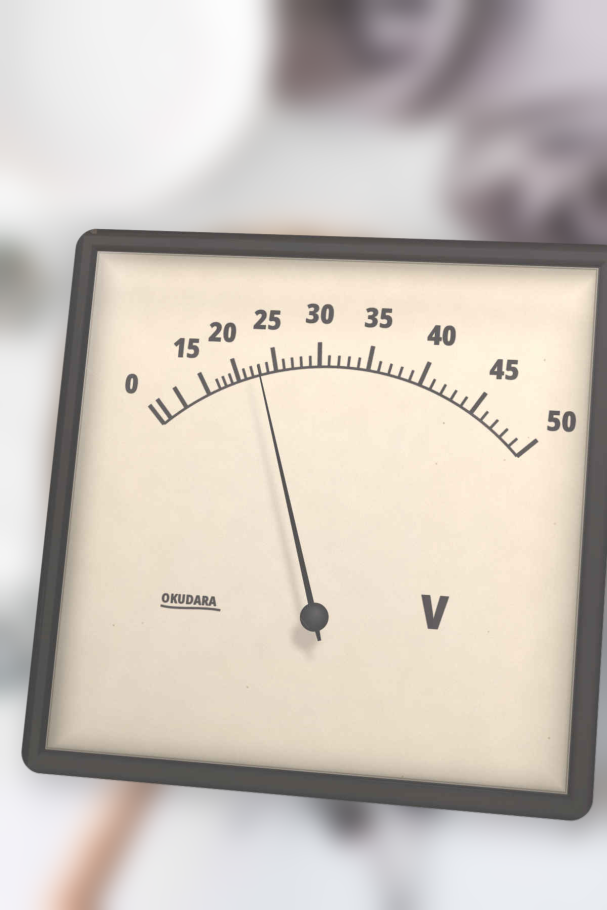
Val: 23 V
